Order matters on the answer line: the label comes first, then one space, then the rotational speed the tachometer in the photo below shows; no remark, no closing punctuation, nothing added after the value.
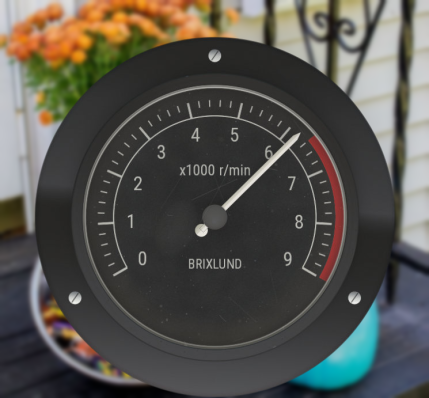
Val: 6200 rpm
